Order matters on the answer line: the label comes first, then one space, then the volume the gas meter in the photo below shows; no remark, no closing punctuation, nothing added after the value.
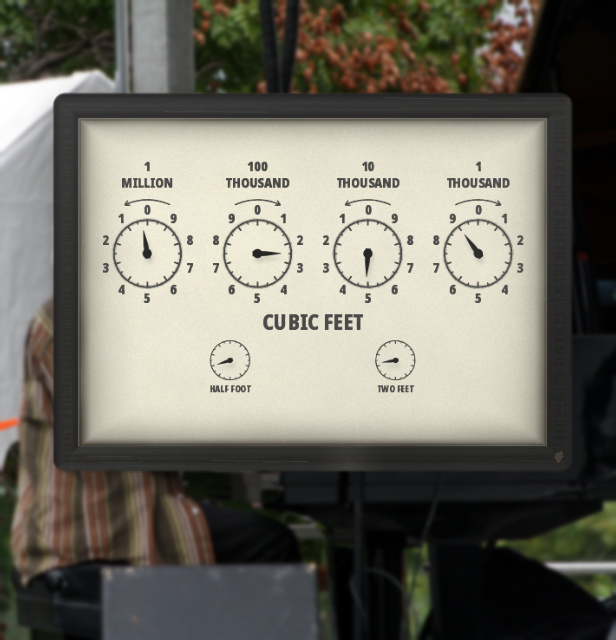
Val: 24900 ft³
